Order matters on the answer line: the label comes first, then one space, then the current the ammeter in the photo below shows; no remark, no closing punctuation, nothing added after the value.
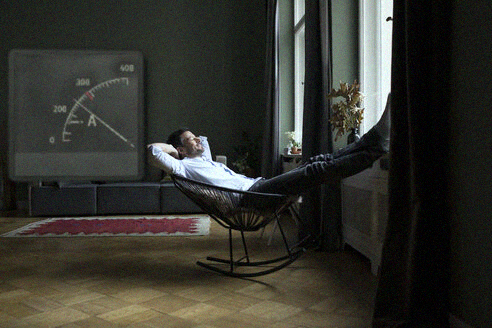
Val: 250 A
